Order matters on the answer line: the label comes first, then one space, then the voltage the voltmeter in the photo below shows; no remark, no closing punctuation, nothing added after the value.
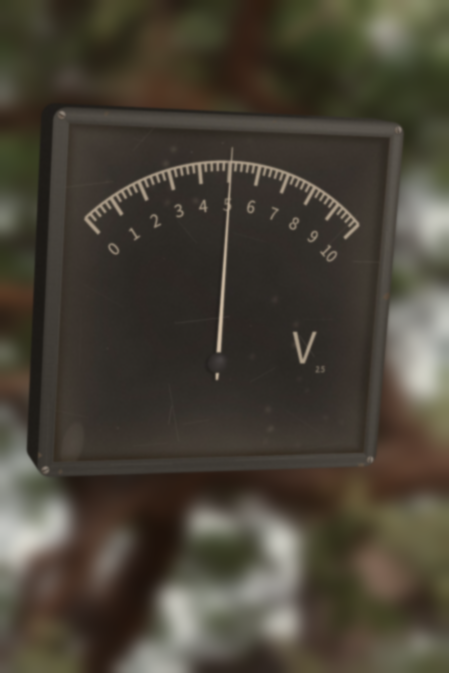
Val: 5 V
